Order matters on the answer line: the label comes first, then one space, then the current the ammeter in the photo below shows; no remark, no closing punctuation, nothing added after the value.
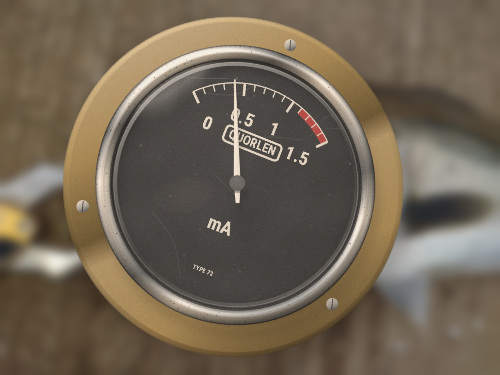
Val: 0.4 mA
